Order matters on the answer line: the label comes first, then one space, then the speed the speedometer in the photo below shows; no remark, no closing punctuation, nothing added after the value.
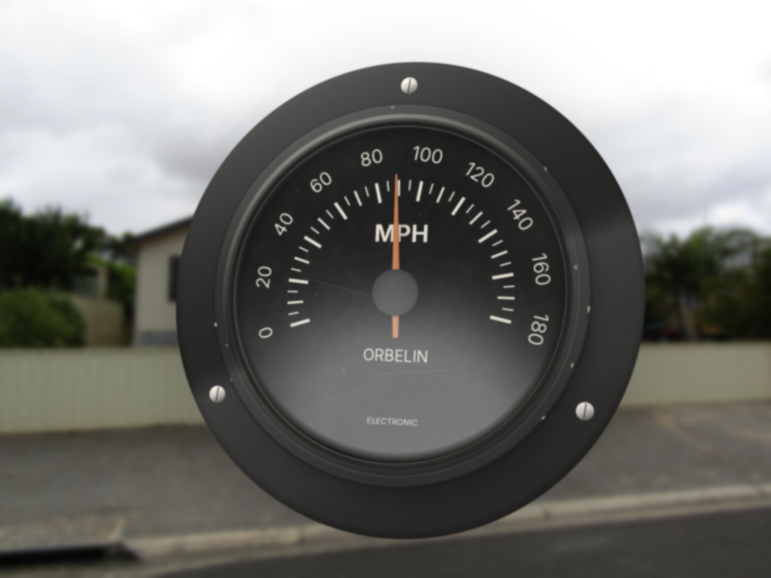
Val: 90 mph
